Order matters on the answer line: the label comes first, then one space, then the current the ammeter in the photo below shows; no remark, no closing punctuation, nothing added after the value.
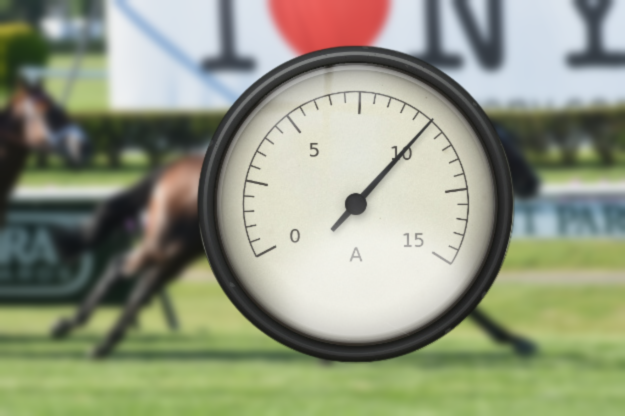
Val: 10 A
